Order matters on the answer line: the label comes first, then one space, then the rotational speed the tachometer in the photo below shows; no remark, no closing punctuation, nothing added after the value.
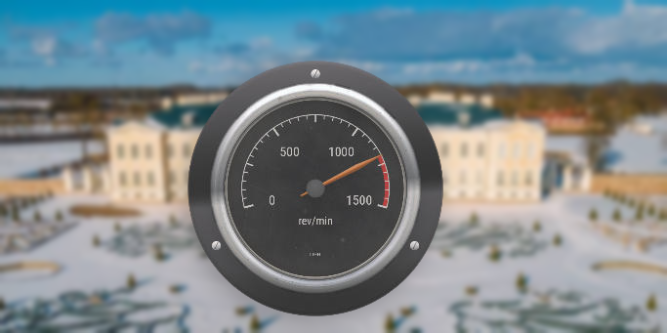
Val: 1200 rpm
